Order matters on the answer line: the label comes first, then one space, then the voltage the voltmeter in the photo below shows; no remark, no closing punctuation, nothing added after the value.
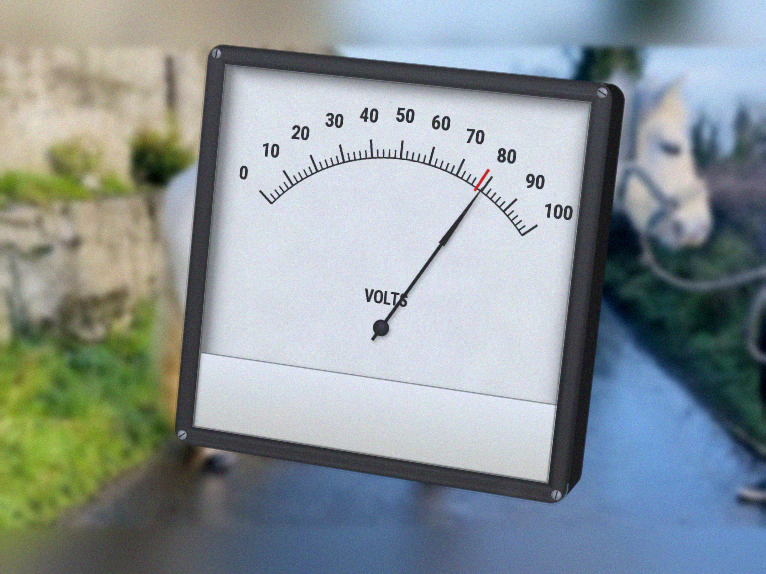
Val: 80 V
